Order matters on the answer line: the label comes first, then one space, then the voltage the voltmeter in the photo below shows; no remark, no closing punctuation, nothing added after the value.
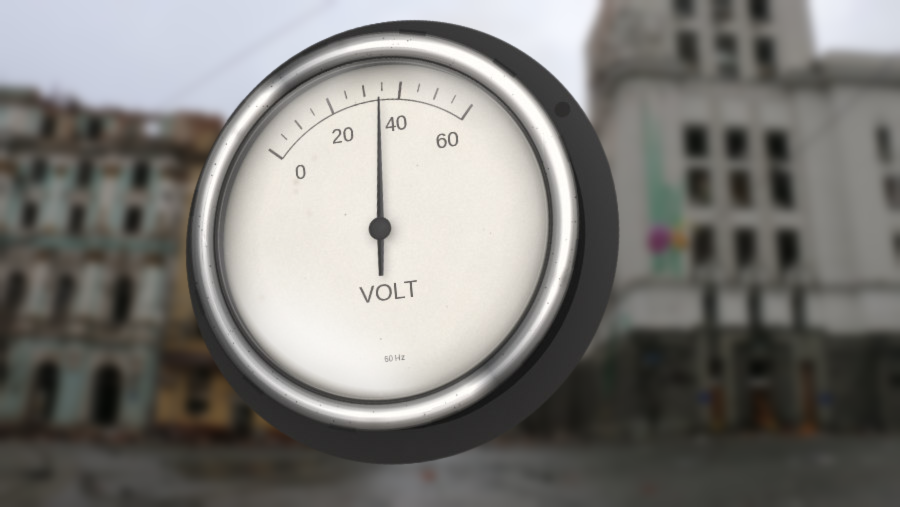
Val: 35 V
